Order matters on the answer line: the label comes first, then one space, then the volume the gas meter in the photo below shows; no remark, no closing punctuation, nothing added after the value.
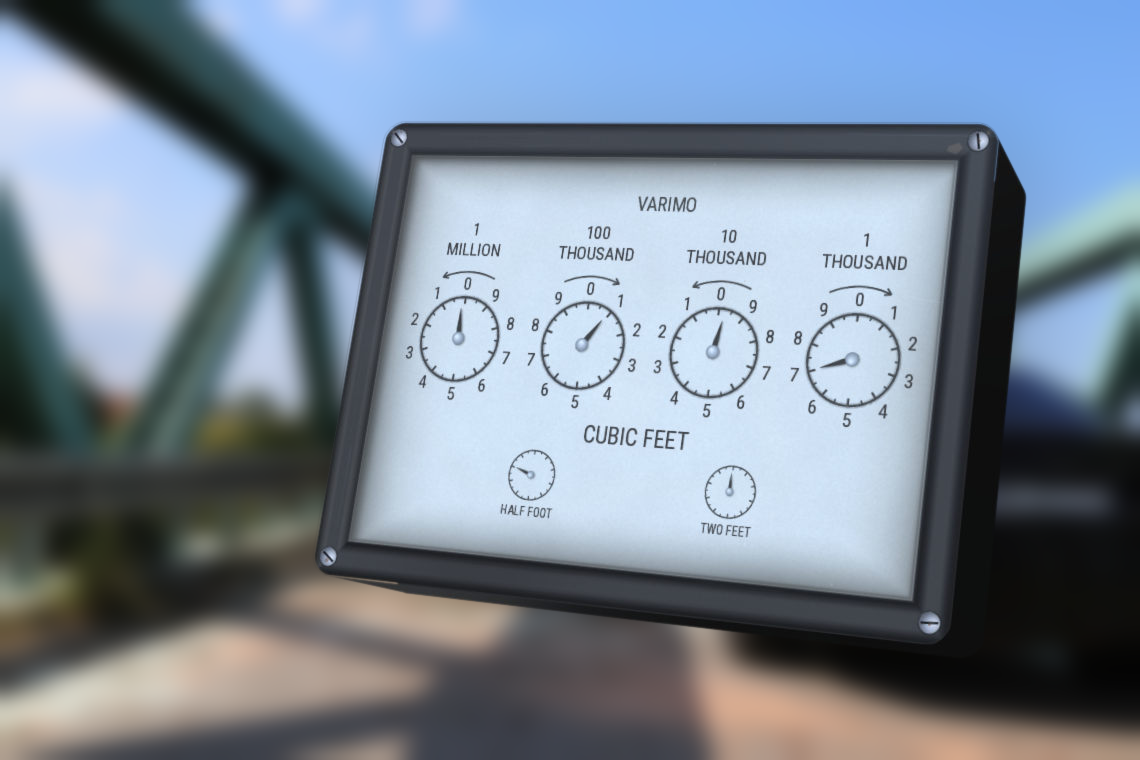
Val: 9700 ft³
